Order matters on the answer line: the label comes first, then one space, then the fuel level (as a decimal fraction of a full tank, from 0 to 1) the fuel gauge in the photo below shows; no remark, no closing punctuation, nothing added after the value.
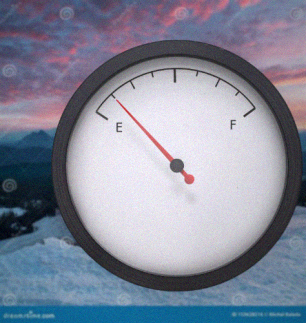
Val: 0.125
